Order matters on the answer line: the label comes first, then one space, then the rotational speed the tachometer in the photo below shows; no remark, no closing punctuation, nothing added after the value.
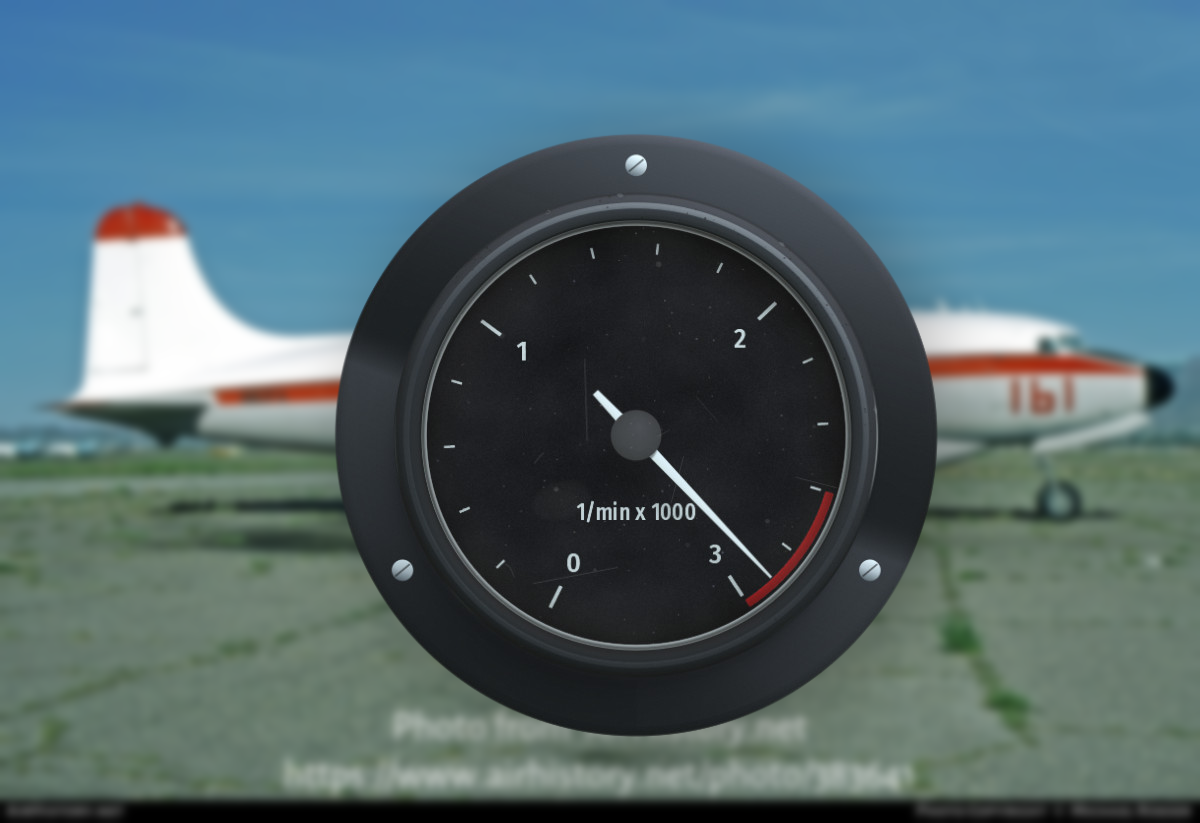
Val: 2900 rpm
